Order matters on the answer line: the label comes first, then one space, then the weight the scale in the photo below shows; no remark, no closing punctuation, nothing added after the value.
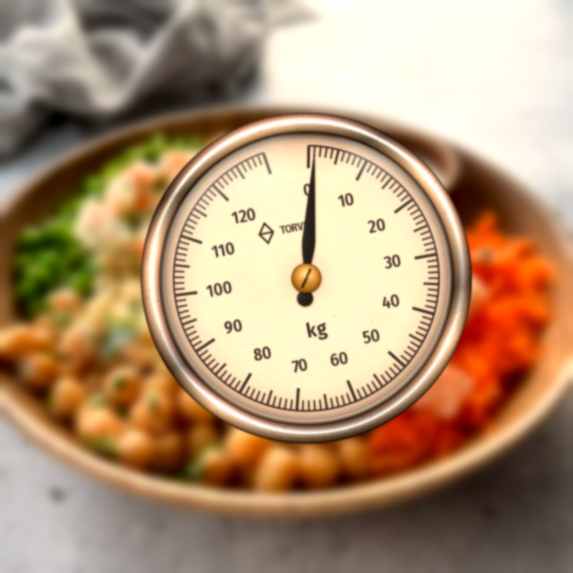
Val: 1 kg
